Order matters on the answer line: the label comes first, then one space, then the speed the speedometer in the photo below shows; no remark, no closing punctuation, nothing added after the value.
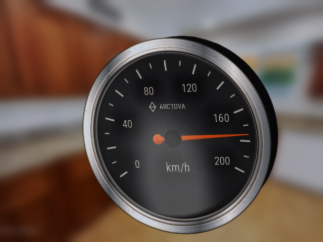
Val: 175 km/h
